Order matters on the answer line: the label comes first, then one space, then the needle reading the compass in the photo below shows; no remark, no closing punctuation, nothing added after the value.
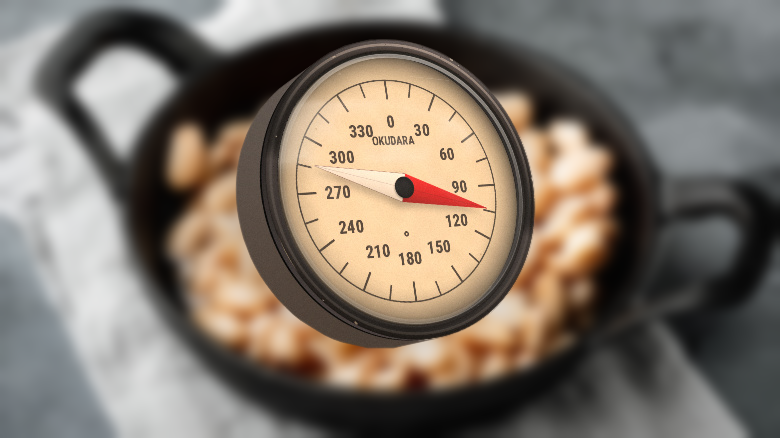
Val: 105 °
